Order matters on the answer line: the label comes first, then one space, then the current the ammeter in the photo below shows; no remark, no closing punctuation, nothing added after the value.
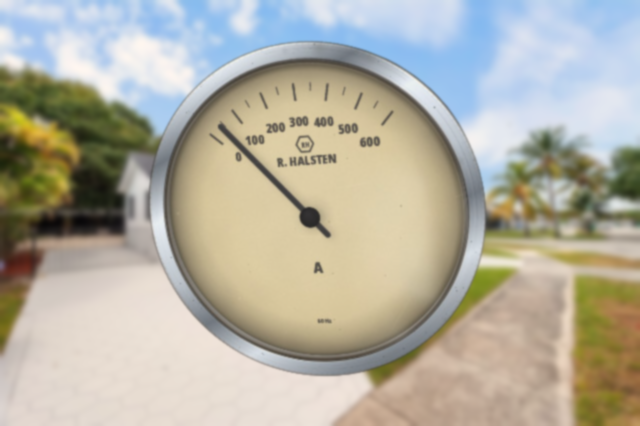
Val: 50 A
